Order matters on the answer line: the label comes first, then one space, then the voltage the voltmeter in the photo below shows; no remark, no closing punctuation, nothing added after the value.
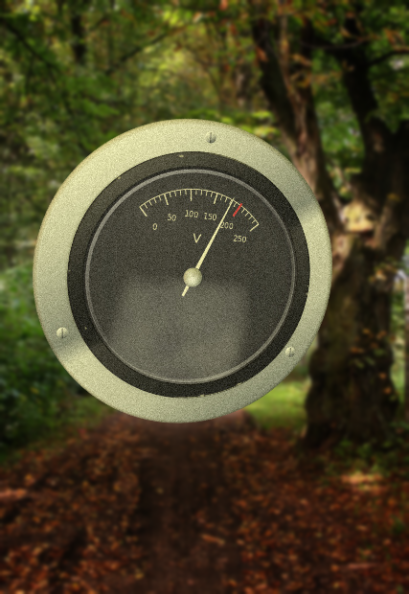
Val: 180 V
